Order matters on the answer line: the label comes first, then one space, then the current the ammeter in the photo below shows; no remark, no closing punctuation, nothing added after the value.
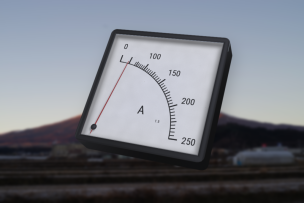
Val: 50 A
